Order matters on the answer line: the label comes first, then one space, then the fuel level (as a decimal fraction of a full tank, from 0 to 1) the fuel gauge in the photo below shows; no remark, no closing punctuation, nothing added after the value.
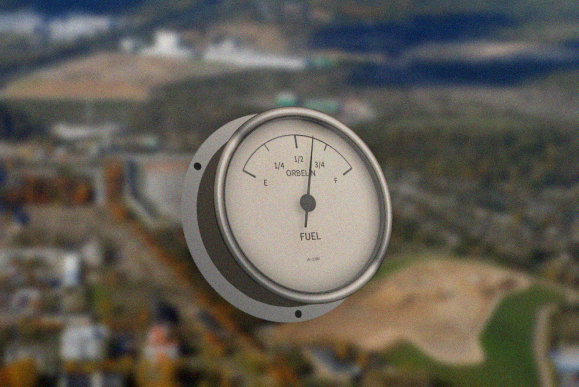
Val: 0.625
